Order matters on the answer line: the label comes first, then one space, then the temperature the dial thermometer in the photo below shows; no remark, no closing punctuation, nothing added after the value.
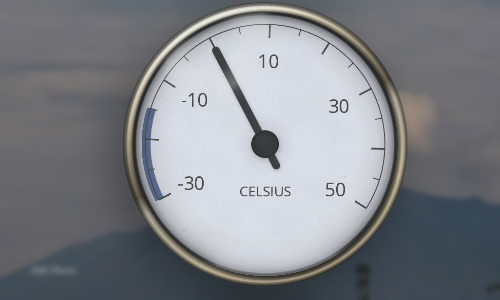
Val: 0 °C
